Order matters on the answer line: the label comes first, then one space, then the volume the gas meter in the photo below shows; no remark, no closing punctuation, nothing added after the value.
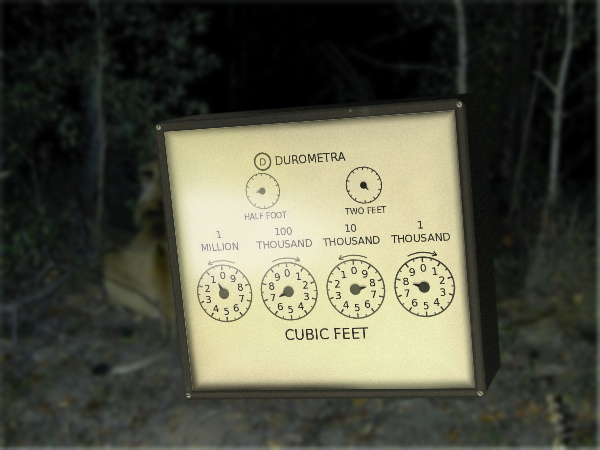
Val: 67800 ft³
